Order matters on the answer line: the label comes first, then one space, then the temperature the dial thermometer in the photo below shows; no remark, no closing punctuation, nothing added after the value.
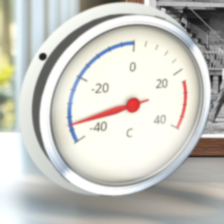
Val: -34 °C
